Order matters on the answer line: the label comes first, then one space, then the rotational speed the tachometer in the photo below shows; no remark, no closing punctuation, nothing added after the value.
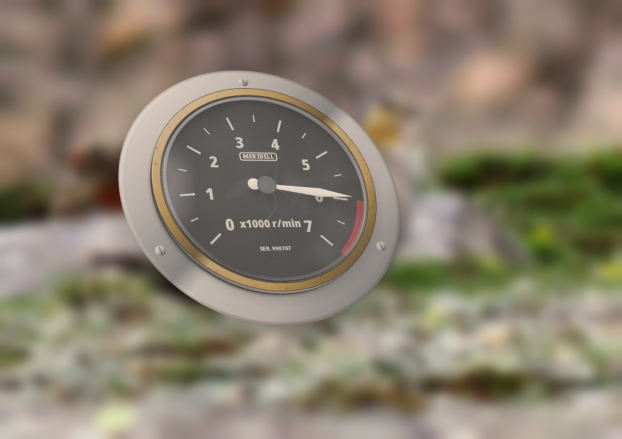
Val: 6000 rpm
